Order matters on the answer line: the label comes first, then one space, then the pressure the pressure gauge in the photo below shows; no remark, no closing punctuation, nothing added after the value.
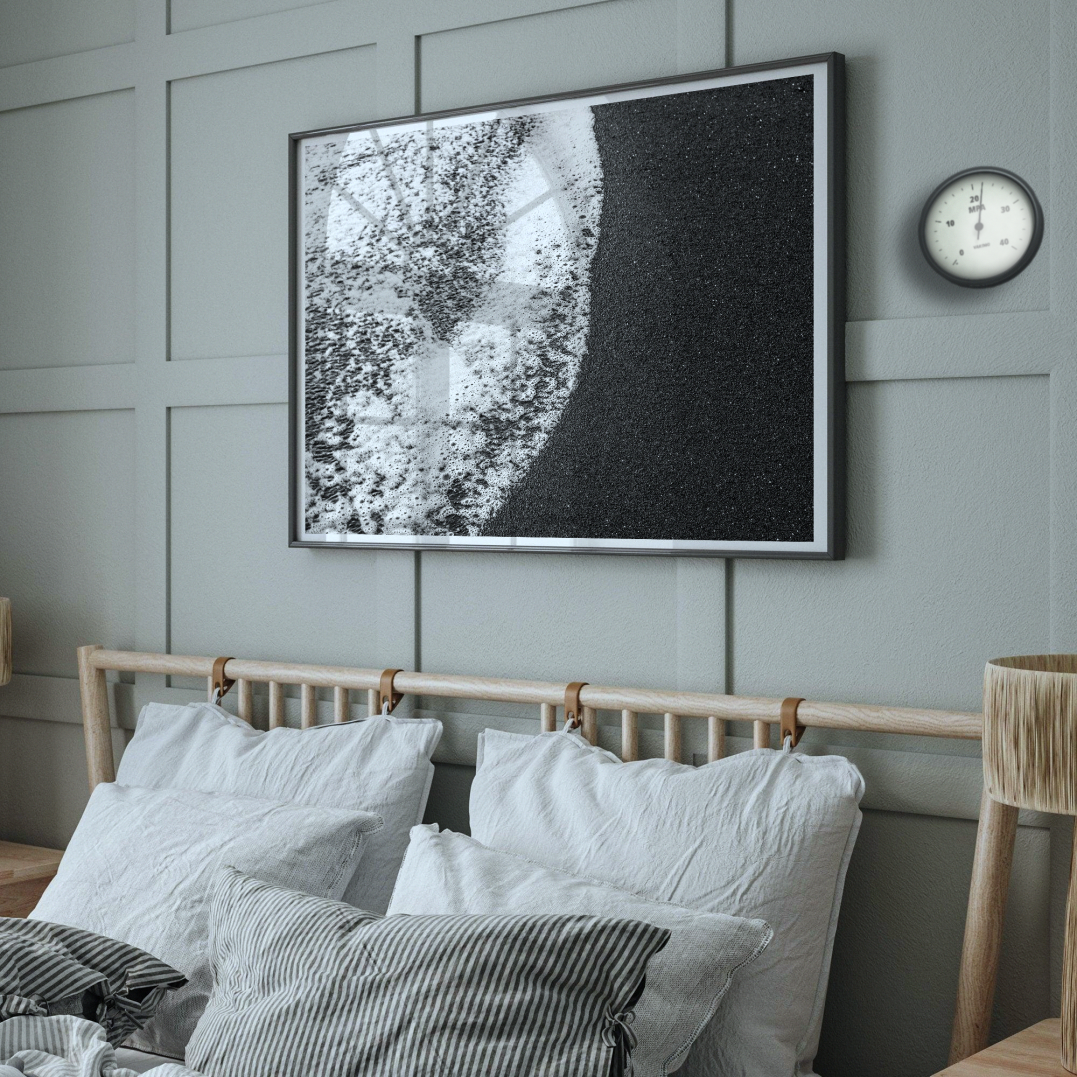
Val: 22 MPa
